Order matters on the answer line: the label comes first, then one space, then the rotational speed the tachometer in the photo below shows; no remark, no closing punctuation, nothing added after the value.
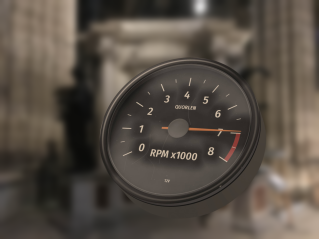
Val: 7000 rpm
